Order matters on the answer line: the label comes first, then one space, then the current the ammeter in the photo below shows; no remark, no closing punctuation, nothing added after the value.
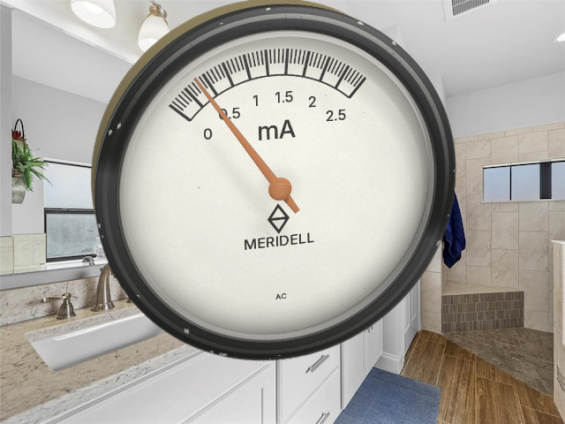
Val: 0.4 mA
